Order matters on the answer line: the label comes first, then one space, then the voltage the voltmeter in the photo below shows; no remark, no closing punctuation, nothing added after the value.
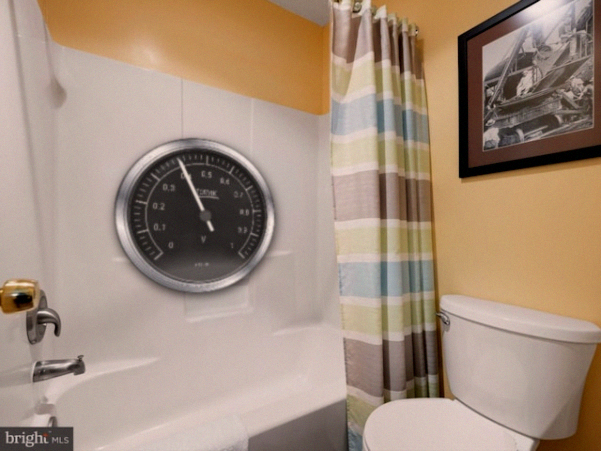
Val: 0.4 V
